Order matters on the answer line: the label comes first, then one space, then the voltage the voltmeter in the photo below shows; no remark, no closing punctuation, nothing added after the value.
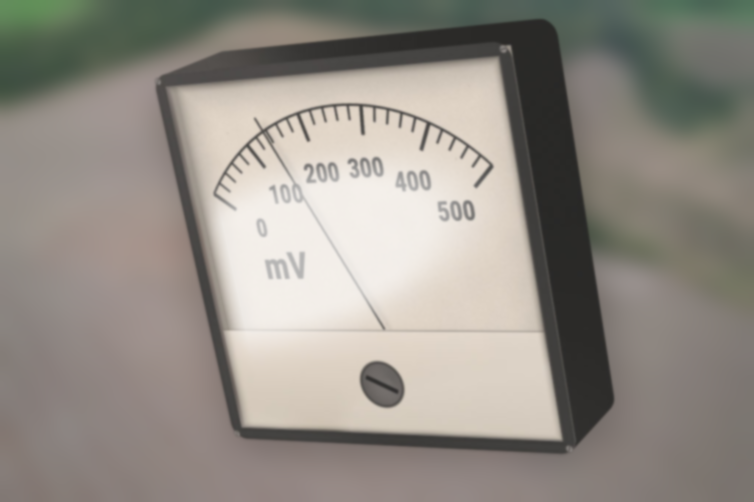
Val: 140 mV
